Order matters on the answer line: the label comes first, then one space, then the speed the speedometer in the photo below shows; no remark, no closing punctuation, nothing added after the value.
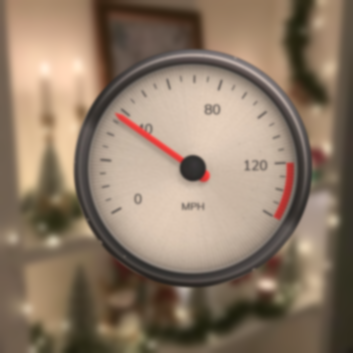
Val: 37.5 mph
